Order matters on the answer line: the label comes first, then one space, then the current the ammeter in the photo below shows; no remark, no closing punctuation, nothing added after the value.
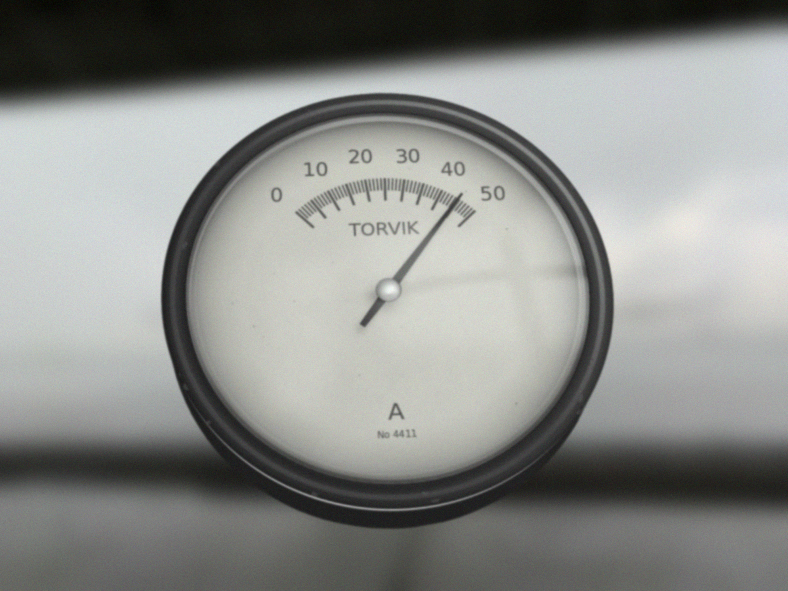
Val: 45 A
